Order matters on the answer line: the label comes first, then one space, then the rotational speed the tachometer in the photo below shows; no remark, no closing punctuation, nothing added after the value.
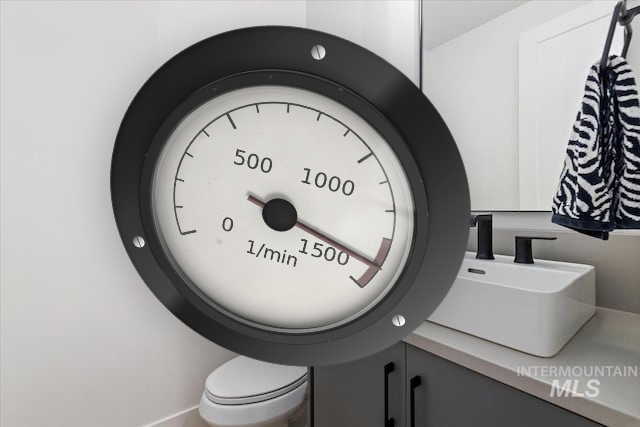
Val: 1400 rpm
